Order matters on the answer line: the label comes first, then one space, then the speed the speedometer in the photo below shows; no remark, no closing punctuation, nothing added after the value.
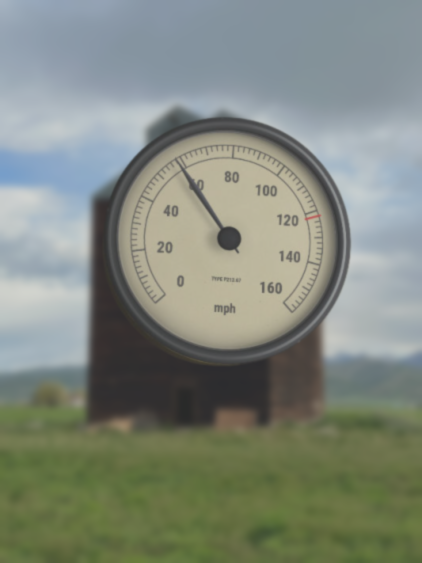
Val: 58 mph
